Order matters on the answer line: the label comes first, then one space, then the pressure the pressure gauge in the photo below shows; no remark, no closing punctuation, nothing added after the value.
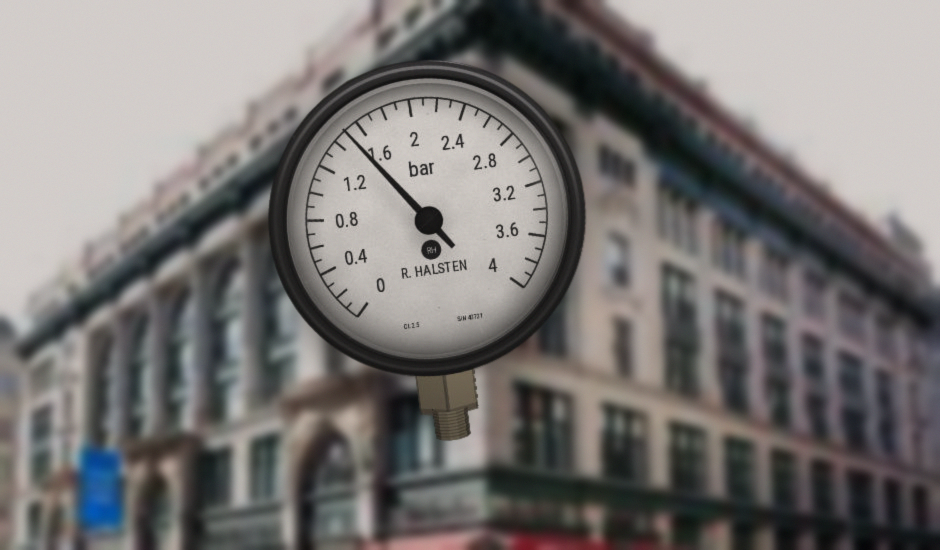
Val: 1.5 bar
